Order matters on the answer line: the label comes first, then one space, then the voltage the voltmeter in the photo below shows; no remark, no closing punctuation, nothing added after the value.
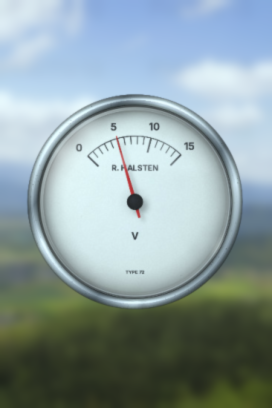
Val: 5 V
